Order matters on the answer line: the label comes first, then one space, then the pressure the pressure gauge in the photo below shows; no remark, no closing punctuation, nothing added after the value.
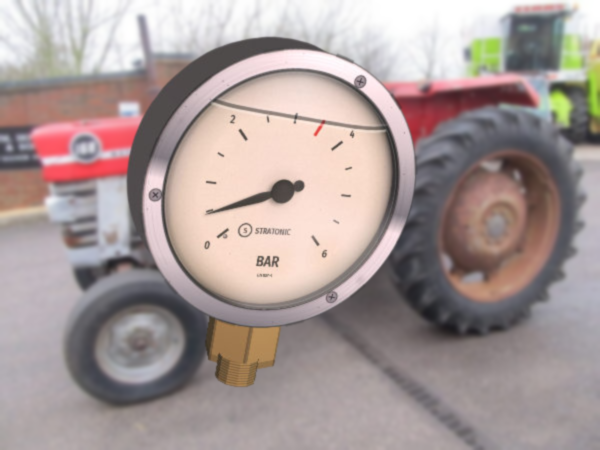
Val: 0.5 bar
